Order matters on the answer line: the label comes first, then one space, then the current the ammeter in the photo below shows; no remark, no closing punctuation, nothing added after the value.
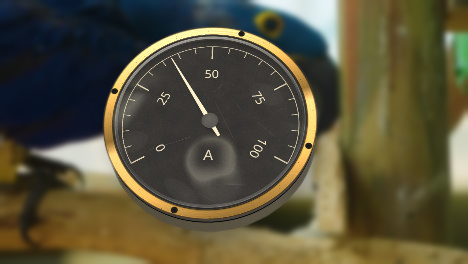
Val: 37.5 A
